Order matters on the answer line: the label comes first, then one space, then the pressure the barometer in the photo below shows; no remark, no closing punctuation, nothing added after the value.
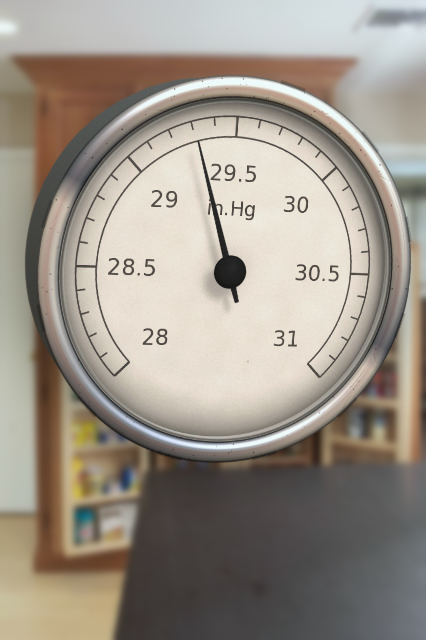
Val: 29.3 inHg
